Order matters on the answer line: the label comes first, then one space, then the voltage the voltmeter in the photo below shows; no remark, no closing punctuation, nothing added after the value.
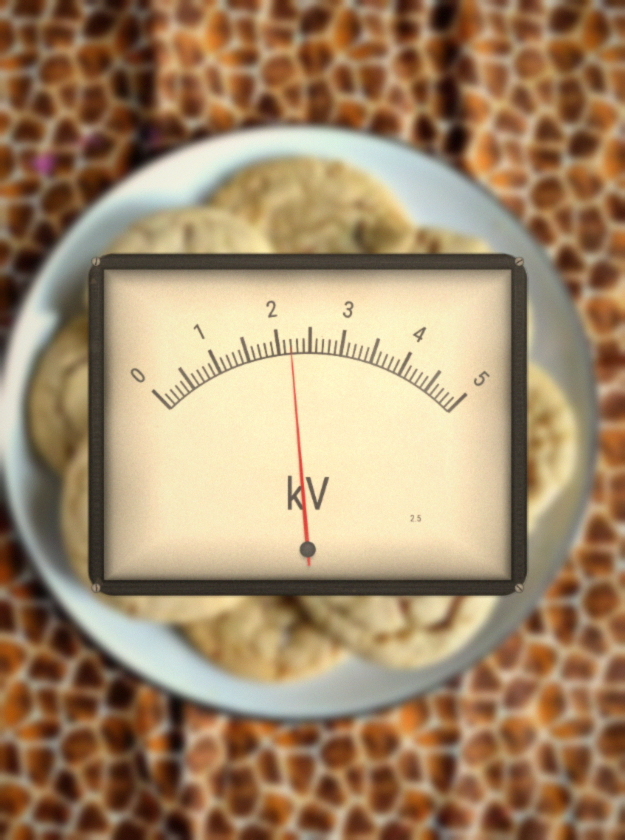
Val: 2.2 kV
